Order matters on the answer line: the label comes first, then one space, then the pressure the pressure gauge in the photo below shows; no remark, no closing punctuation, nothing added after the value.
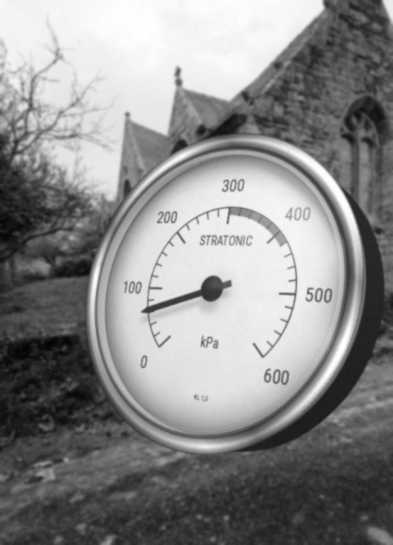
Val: 60 kPa
